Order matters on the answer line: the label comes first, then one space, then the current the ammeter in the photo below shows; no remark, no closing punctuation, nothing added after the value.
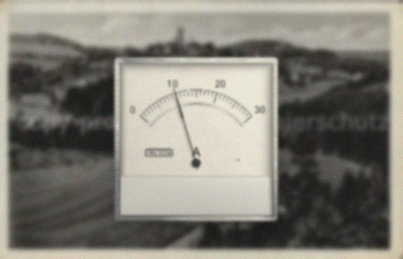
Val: 10 A
